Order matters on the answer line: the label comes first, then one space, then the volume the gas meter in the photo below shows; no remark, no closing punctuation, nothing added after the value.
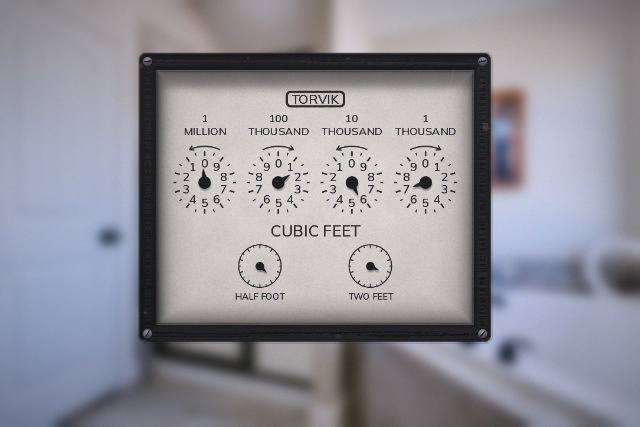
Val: 15700 ft³
